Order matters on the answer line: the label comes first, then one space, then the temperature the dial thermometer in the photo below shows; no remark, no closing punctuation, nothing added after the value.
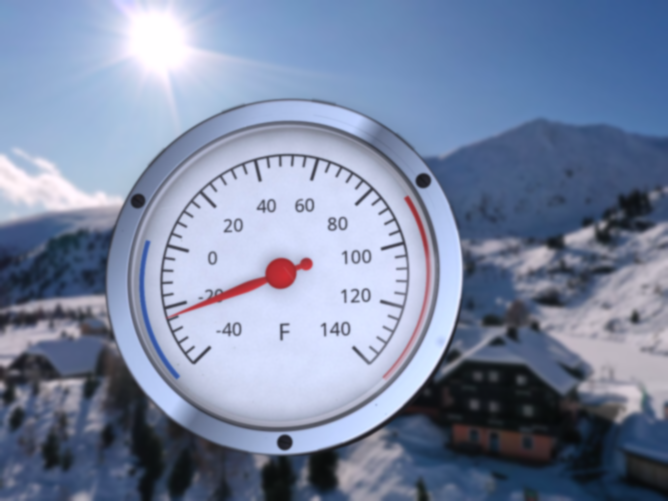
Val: -24 °F
